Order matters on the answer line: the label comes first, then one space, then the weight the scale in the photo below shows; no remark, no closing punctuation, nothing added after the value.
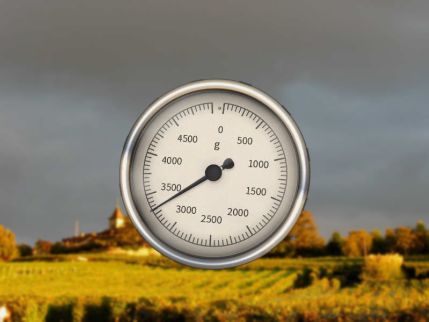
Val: 3300 g
